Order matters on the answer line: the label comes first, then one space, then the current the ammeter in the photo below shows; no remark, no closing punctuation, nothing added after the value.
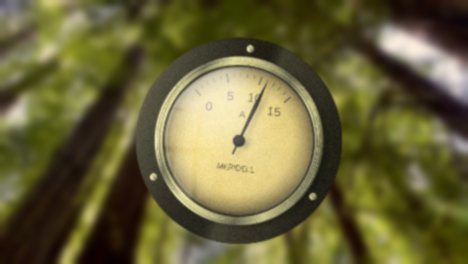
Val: 11 A
